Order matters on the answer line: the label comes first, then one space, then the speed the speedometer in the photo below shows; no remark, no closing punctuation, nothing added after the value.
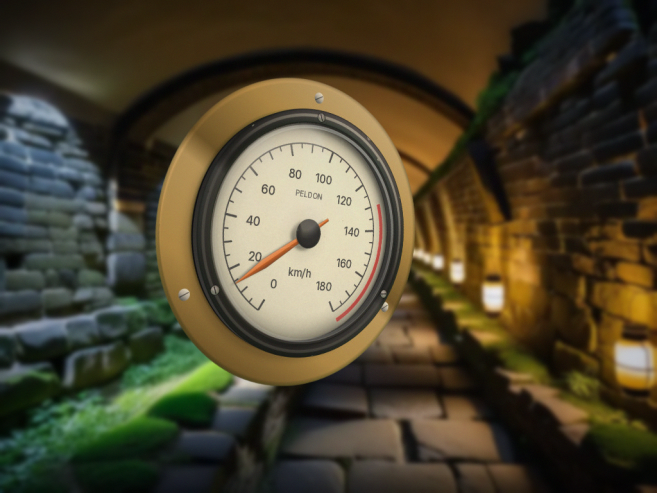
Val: 15 km/h
